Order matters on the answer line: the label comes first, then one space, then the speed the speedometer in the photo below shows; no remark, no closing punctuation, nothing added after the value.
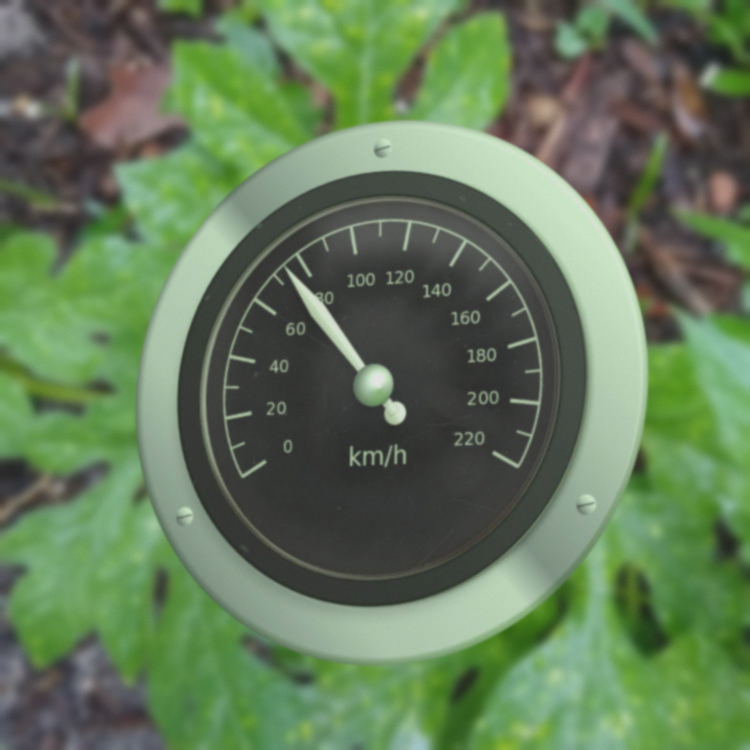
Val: 75 km/h
